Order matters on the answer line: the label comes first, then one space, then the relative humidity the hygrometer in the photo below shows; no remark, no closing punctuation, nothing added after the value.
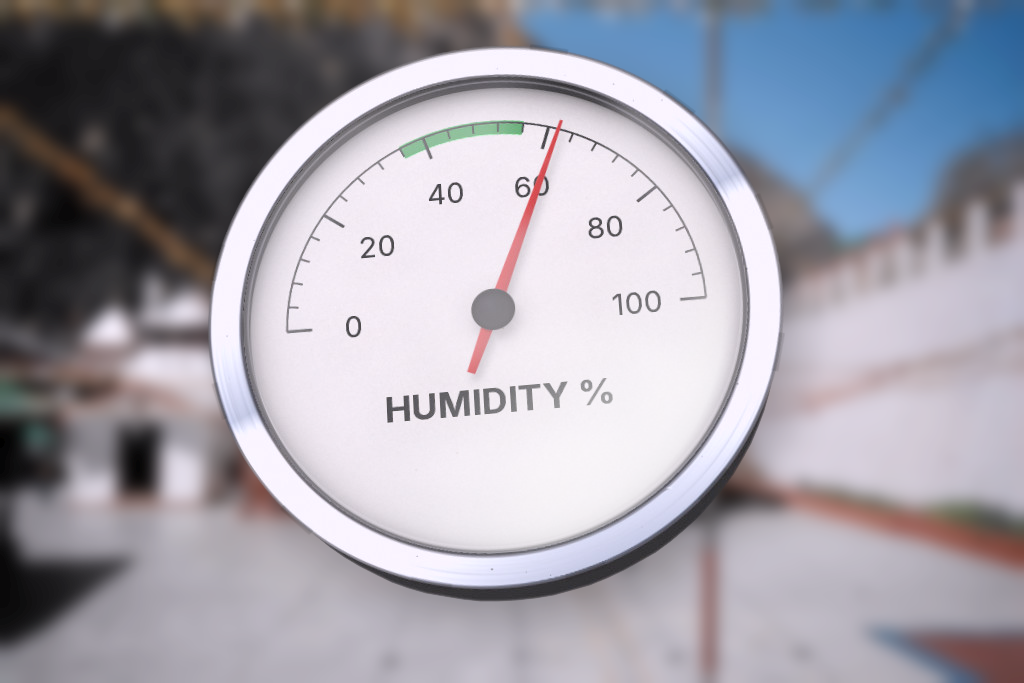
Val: 62 %
